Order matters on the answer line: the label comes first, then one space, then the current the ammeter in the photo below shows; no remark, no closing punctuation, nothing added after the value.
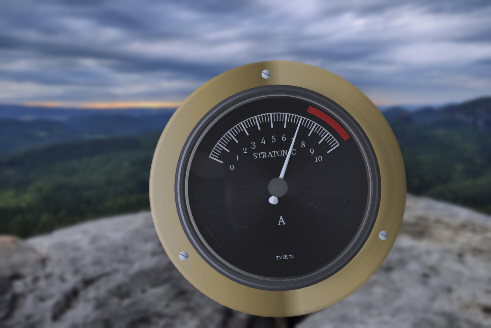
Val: 7 A
